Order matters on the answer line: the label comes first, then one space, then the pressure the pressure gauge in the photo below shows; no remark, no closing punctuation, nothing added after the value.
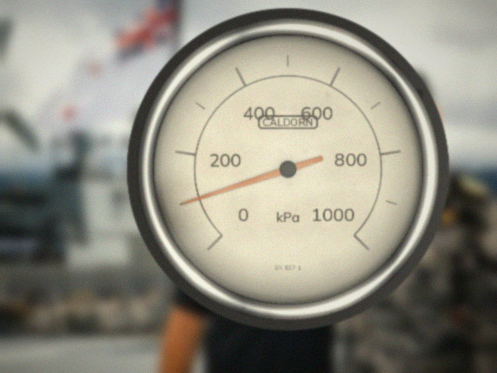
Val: 100 kPa
